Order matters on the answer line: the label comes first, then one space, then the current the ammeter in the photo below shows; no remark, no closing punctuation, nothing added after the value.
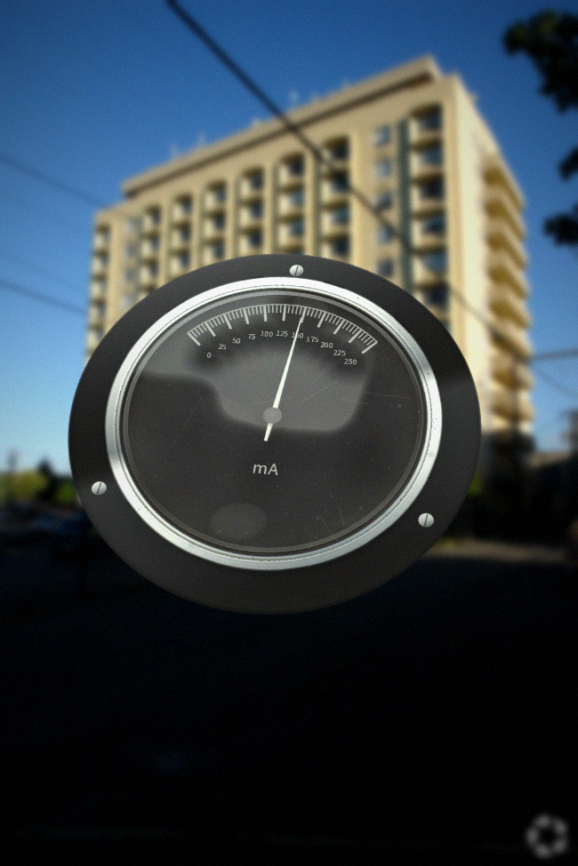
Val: 150 mA
